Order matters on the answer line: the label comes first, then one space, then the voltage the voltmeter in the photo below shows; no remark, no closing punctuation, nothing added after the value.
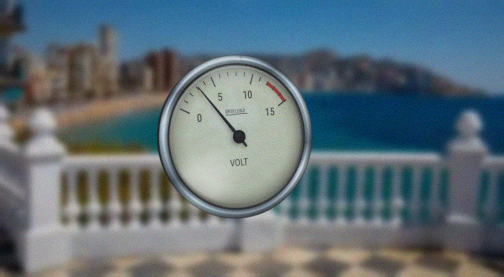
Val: 3 V
